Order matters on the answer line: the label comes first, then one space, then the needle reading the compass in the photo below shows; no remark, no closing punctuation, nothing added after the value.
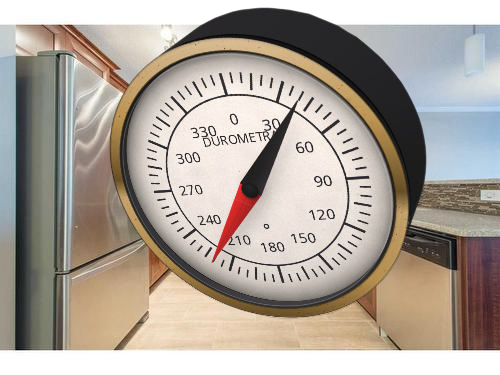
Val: 220 °
